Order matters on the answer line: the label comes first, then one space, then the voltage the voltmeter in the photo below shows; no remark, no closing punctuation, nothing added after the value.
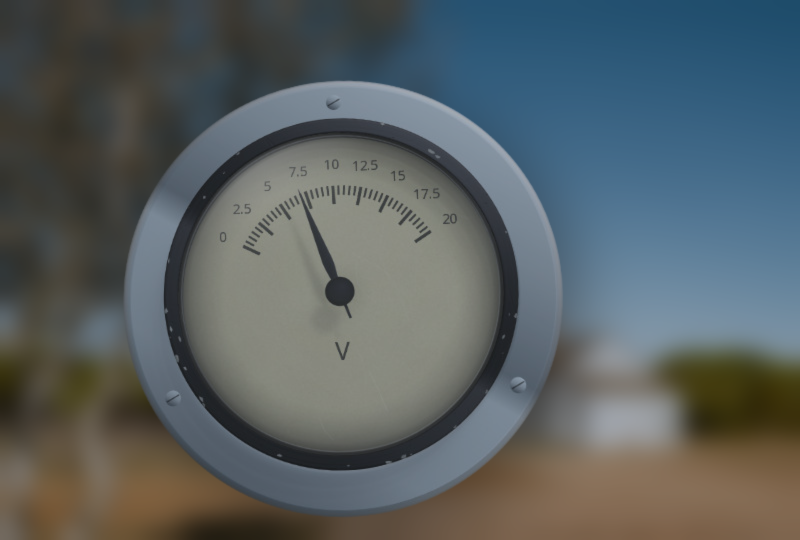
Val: 7 V
